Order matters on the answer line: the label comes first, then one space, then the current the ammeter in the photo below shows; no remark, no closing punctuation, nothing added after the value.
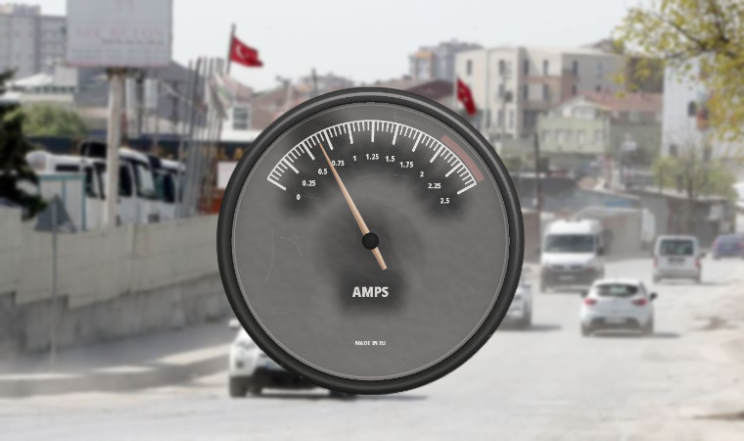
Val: 0.65 A
